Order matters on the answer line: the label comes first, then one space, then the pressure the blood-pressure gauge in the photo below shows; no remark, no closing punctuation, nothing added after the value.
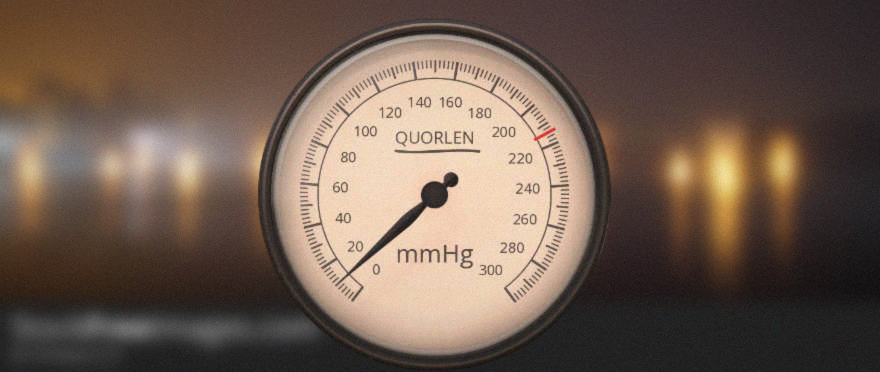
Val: 10 mmHg
